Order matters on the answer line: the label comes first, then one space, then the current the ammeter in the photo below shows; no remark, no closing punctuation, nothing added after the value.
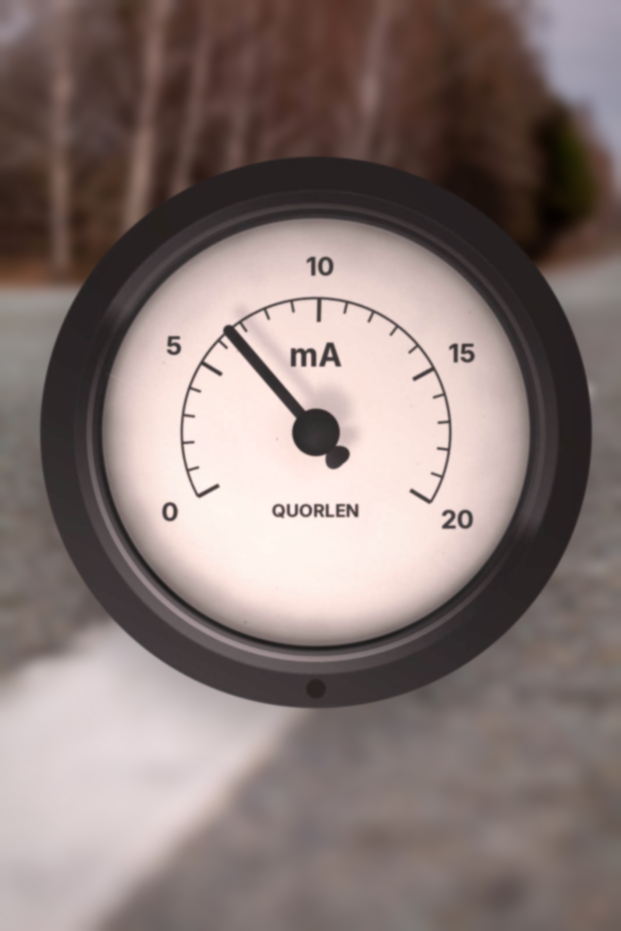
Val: 6.5 mA
